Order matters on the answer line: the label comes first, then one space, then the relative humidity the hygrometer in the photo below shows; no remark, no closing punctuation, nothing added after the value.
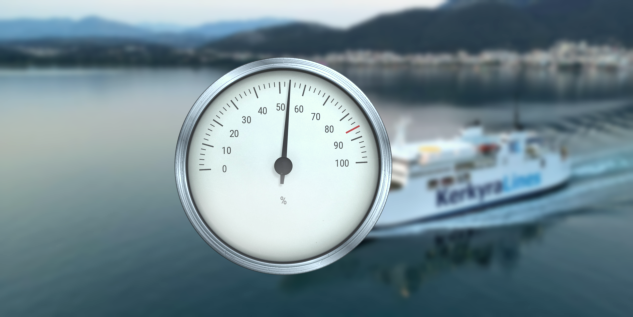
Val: 54 %
